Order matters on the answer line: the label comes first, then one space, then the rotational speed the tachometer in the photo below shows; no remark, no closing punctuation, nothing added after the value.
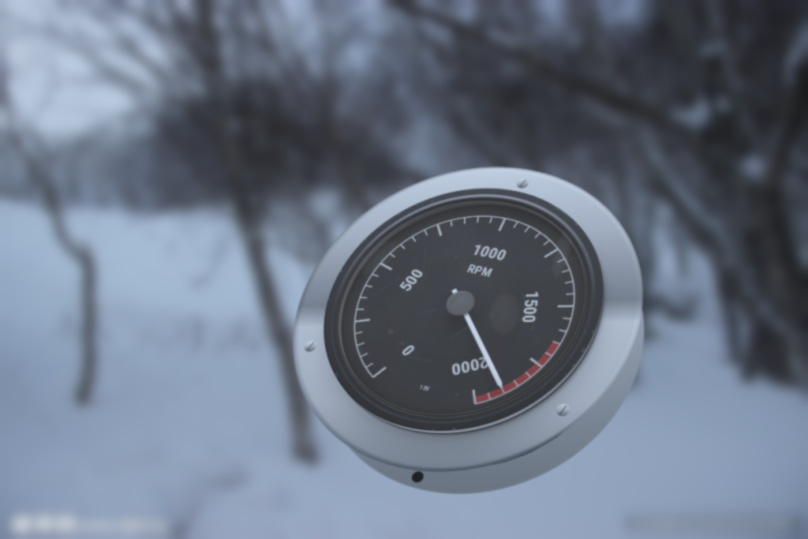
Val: 1900 rpm
